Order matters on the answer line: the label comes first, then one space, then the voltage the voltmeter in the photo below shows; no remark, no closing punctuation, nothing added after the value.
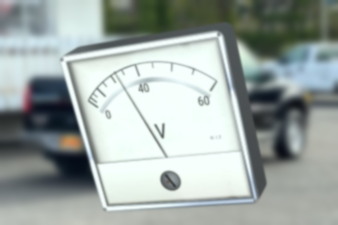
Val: 32.5 V
